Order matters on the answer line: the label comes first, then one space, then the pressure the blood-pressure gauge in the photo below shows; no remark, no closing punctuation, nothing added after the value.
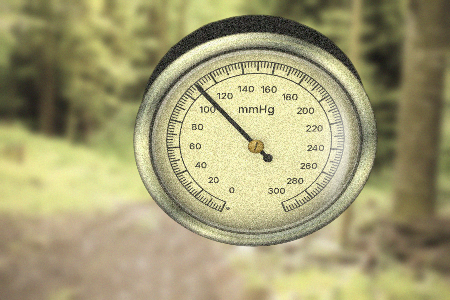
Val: 110 mmHg
